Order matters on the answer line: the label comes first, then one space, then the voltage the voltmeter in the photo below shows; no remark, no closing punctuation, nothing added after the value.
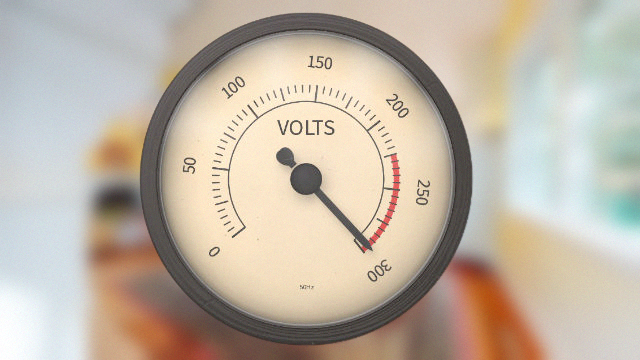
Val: 295 V
